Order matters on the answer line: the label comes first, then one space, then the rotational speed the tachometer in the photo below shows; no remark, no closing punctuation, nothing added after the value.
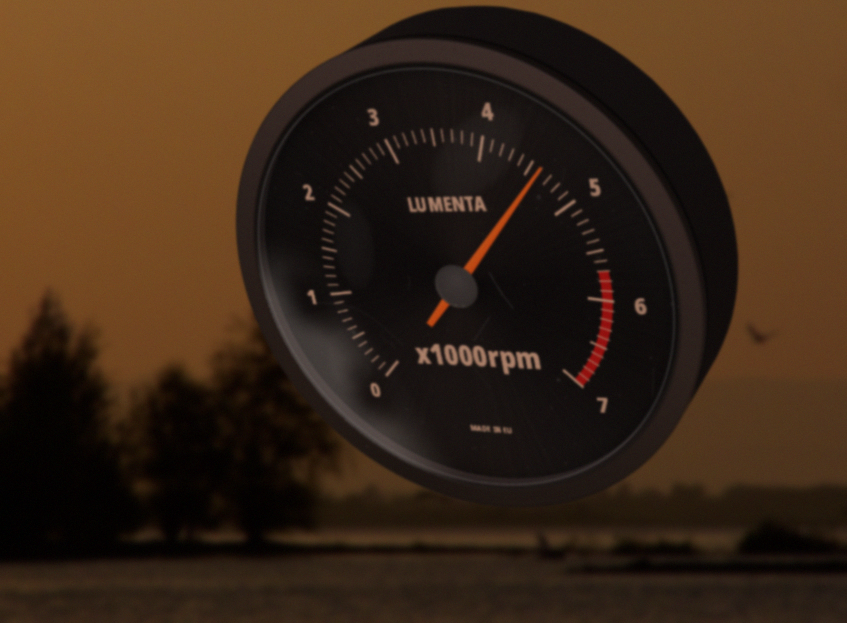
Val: 4600 rpm
